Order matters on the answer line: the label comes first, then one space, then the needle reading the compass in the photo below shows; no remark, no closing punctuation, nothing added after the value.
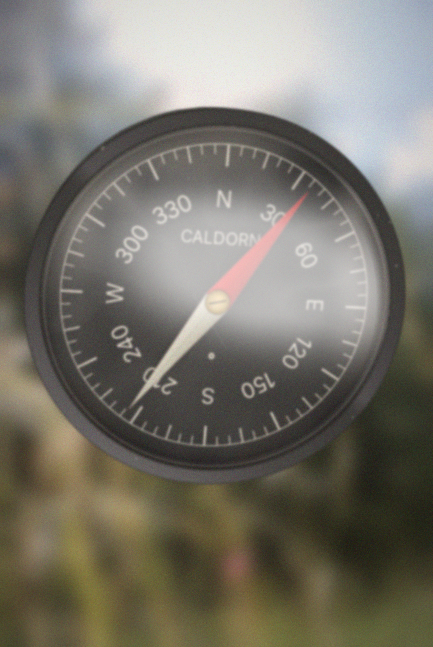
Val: 35 °
